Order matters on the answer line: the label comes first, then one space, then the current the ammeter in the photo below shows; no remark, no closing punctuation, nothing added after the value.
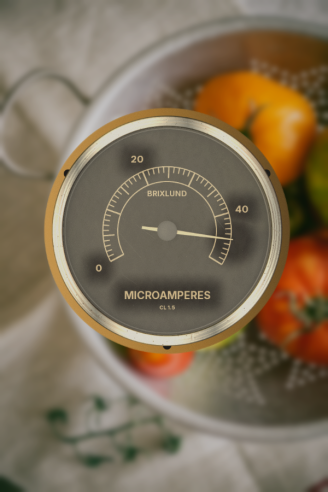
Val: 45 µA
